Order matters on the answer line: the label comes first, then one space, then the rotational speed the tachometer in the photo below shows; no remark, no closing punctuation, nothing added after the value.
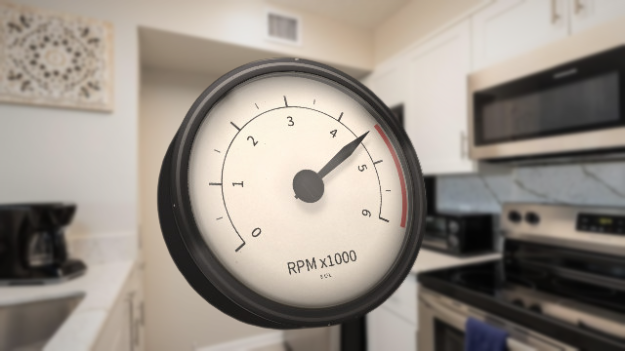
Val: 4500 rpm
